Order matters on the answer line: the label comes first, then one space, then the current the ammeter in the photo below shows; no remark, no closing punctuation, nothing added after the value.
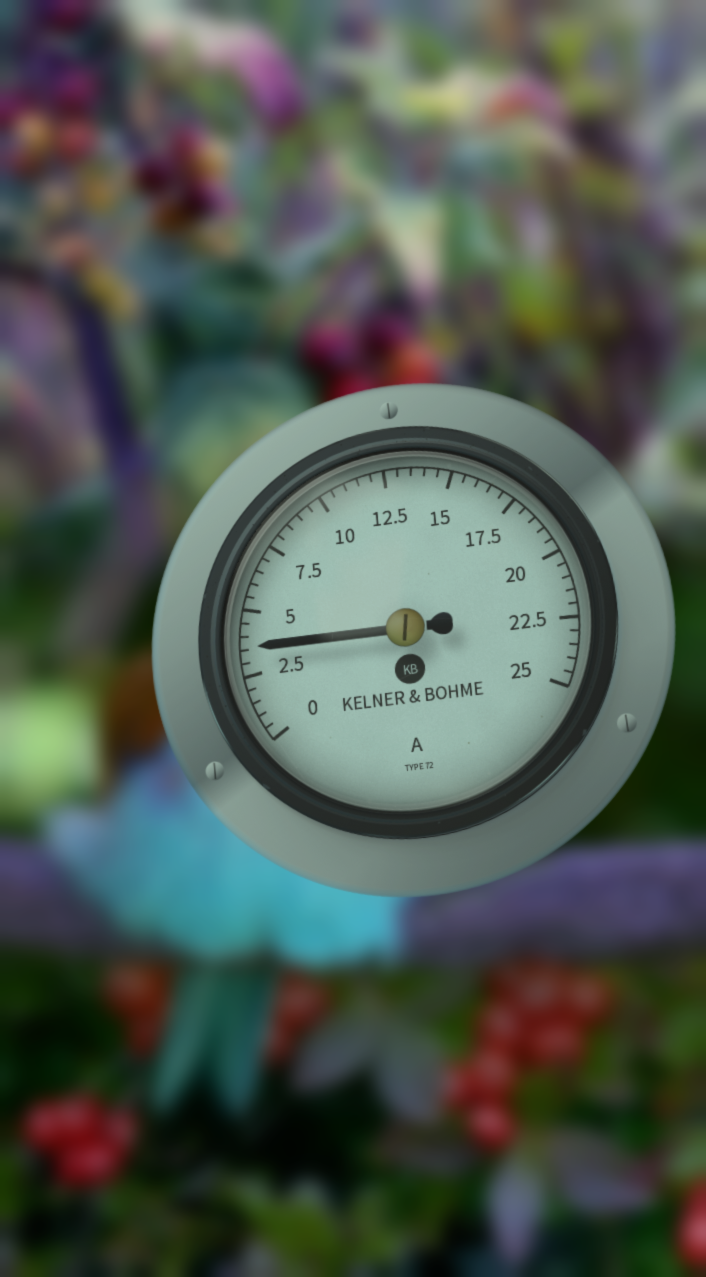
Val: 3.5 A
